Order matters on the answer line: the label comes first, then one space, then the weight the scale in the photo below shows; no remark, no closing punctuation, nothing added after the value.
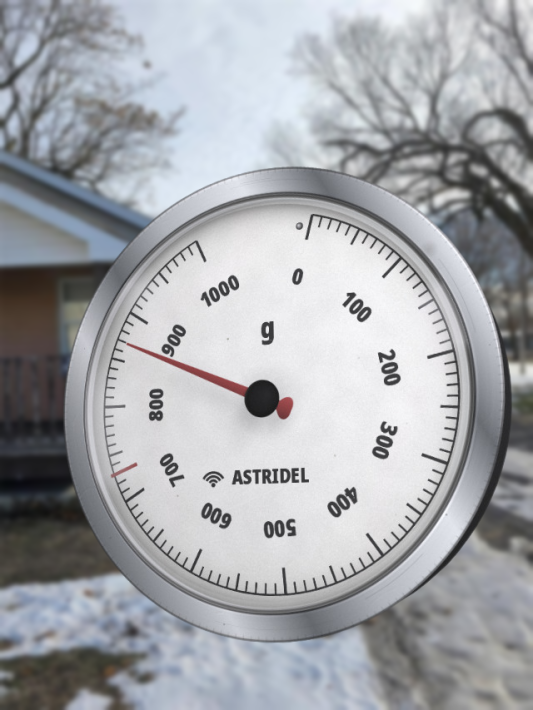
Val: 870 g
